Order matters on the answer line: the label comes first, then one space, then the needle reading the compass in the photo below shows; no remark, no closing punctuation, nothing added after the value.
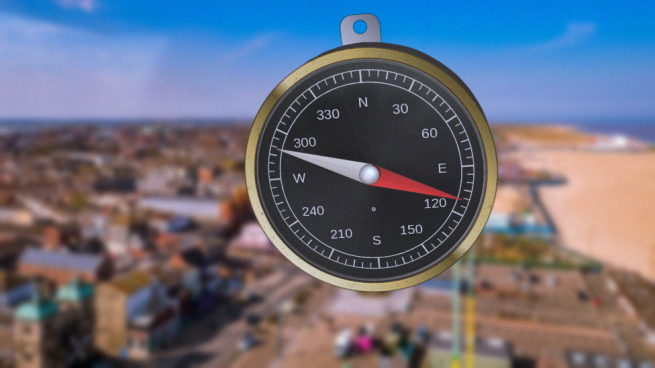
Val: 110 °
